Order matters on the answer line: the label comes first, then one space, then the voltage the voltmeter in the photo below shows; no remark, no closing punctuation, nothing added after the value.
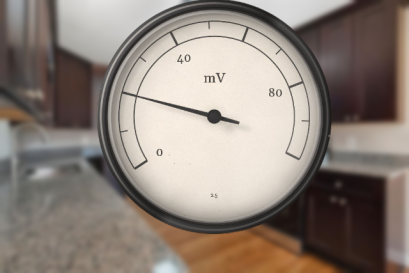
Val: 20 mV
